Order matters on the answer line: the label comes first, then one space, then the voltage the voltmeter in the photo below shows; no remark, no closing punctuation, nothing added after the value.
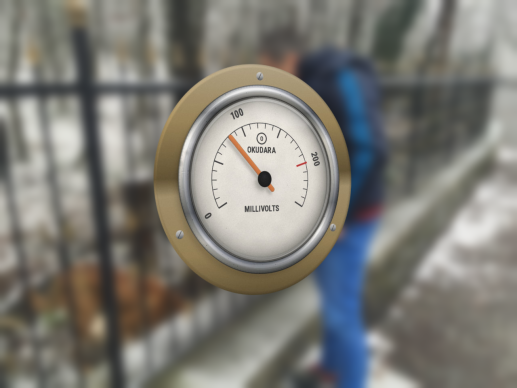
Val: 80 mV
